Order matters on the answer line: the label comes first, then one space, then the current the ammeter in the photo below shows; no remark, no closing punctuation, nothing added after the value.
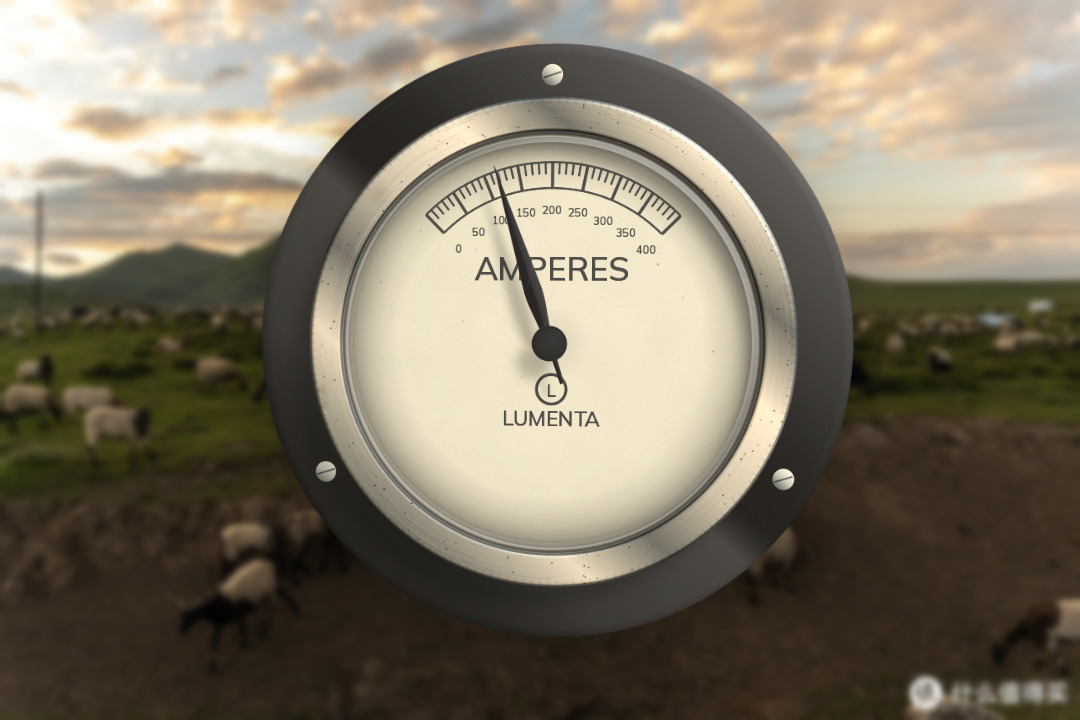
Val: 120 A
